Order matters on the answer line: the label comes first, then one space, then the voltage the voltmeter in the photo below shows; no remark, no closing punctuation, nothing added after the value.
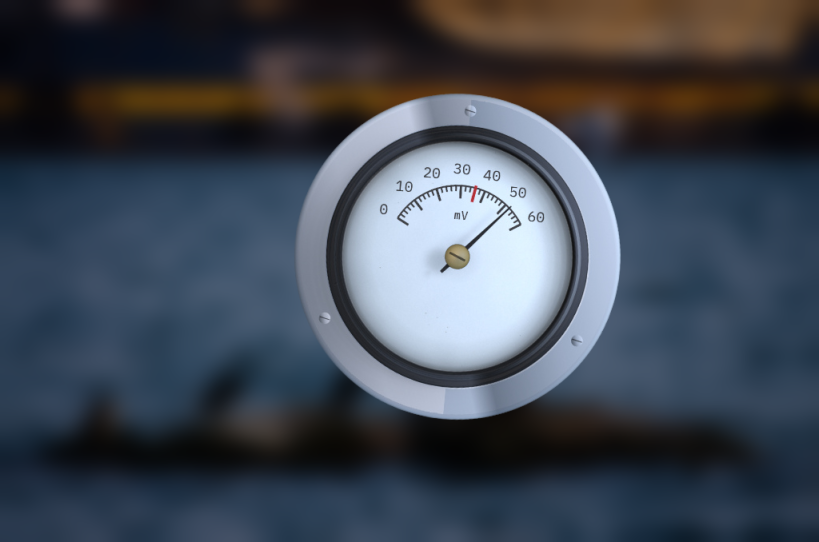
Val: 52 mV
